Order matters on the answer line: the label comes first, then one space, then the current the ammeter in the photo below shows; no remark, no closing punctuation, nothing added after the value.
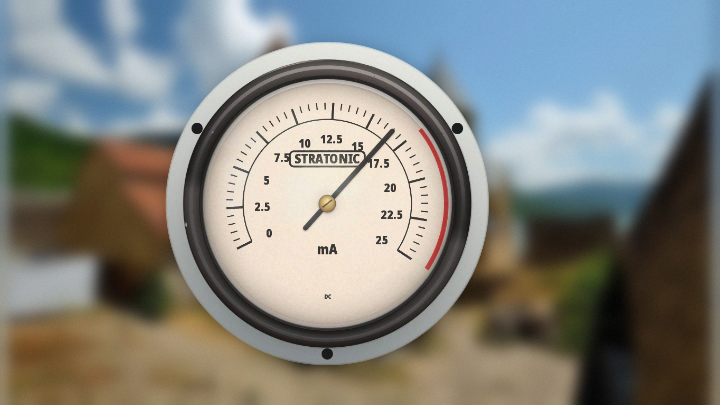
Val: 16.5 mA
